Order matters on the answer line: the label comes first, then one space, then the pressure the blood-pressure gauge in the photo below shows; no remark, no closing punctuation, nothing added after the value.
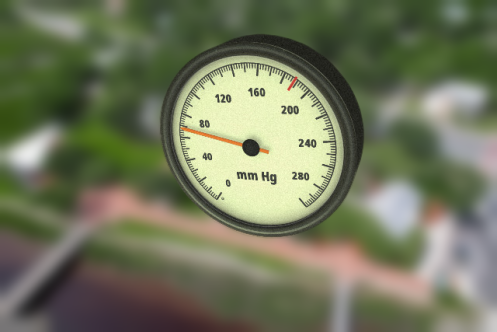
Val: 70 mmHg
